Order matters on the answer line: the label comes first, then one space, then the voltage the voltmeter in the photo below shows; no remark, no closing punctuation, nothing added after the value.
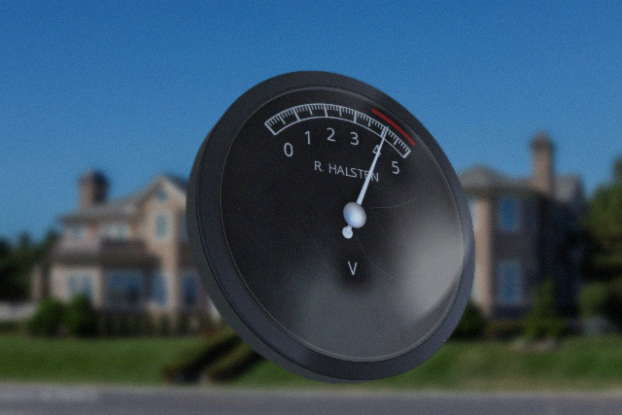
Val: 4 V
